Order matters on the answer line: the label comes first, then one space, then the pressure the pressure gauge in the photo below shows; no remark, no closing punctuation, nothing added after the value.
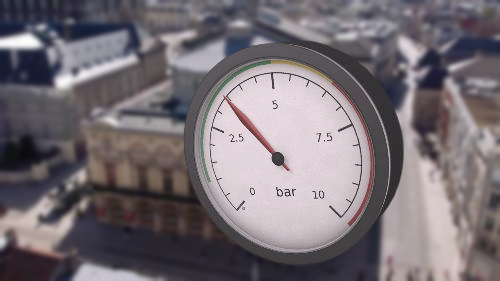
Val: 3.5 bar
